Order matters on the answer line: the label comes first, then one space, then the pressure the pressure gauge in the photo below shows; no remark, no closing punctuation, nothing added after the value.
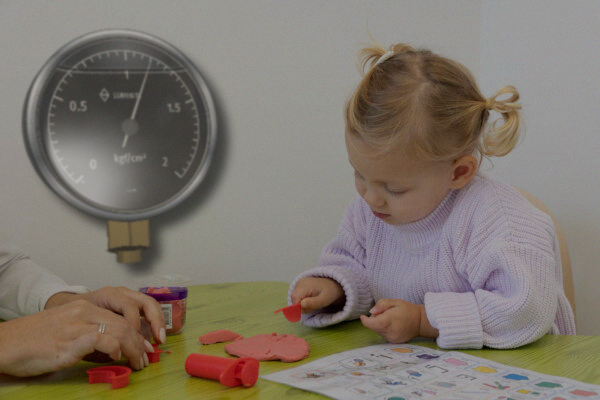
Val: 1.15 kg/cm²
